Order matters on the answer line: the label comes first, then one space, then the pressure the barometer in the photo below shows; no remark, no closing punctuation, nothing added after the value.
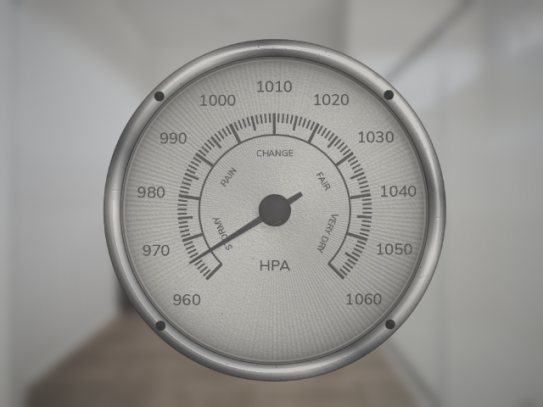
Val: 965 hPa
